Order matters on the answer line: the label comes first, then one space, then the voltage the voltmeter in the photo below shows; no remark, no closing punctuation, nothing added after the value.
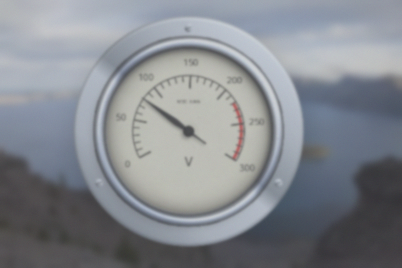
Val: 80 V
